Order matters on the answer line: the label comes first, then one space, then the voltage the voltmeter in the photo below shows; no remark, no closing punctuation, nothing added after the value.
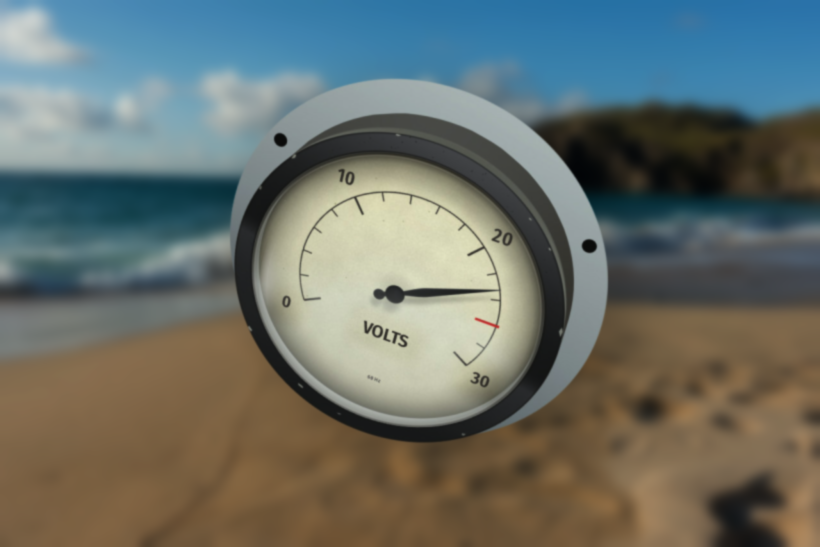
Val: 23 V
